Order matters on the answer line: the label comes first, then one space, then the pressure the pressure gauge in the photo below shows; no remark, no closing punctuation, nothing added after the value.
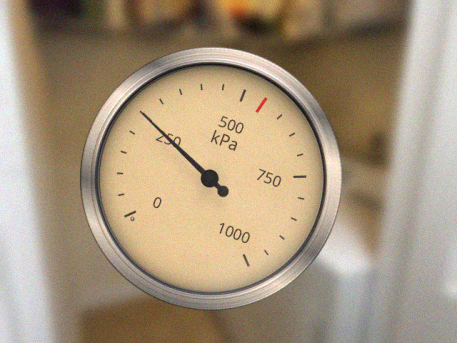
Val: 250 kPa
